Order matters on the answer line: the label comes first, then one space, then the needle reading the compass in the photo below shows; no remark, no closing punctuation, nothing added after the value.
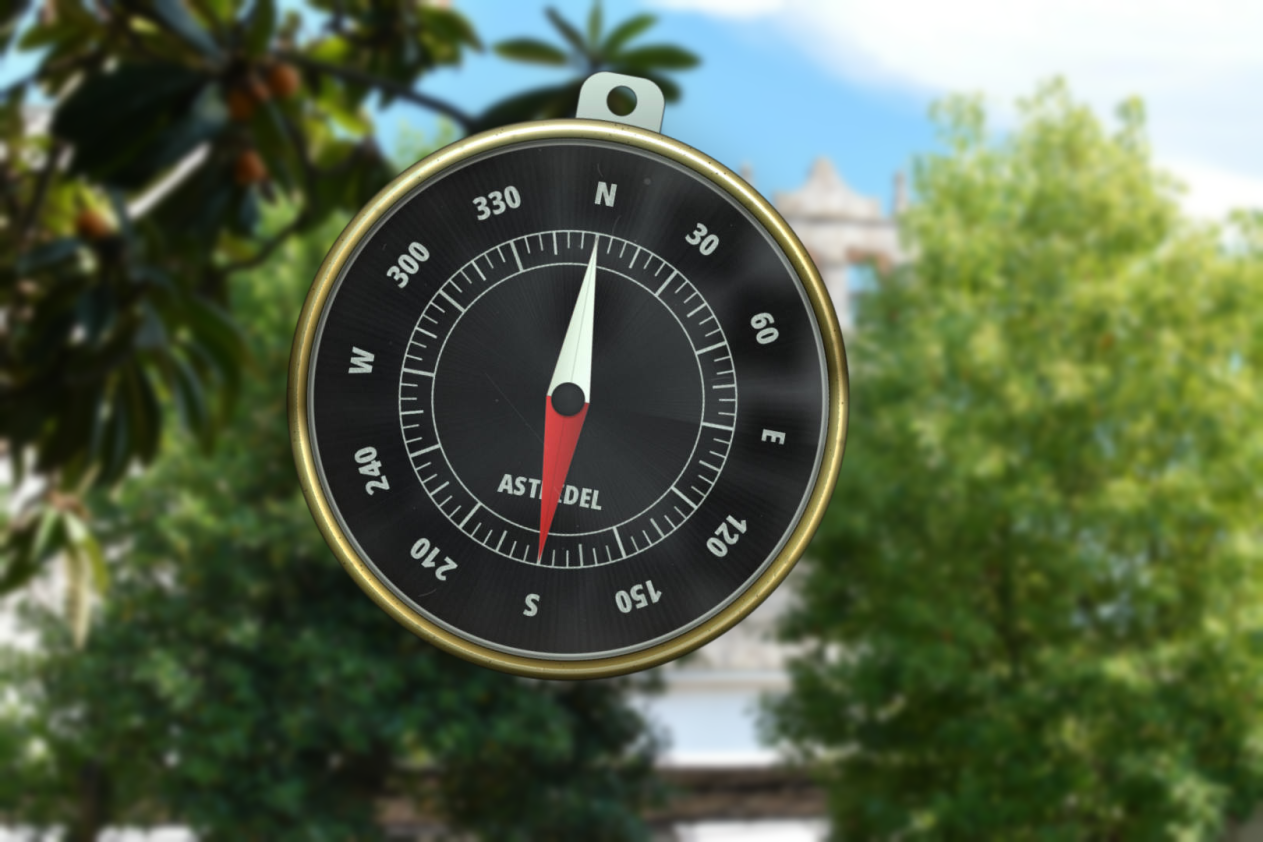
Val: 180 °
